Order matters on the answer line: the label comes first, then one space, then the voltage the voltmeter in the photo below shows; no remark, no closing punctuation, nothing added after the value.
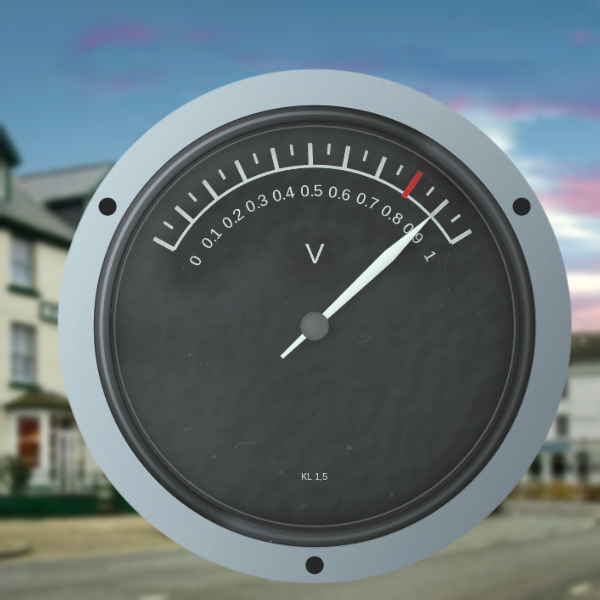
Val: 0.9 V
